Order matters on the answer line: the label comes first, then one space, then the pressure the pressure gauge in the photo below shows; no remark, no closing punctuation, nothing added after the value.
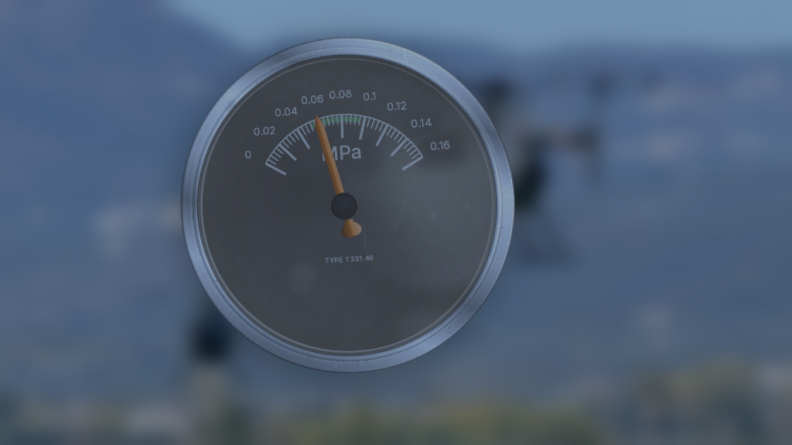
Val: 0.06 MPa
